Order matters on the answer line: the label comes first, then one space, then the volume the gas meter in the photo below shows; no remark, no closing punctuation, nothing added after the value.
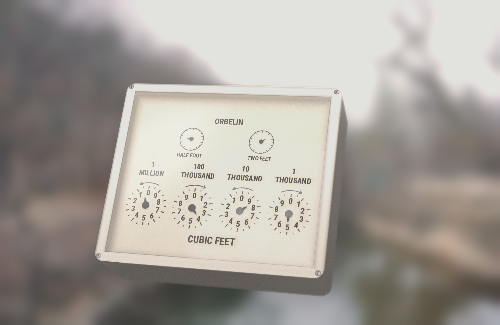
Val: 38500 ft³
